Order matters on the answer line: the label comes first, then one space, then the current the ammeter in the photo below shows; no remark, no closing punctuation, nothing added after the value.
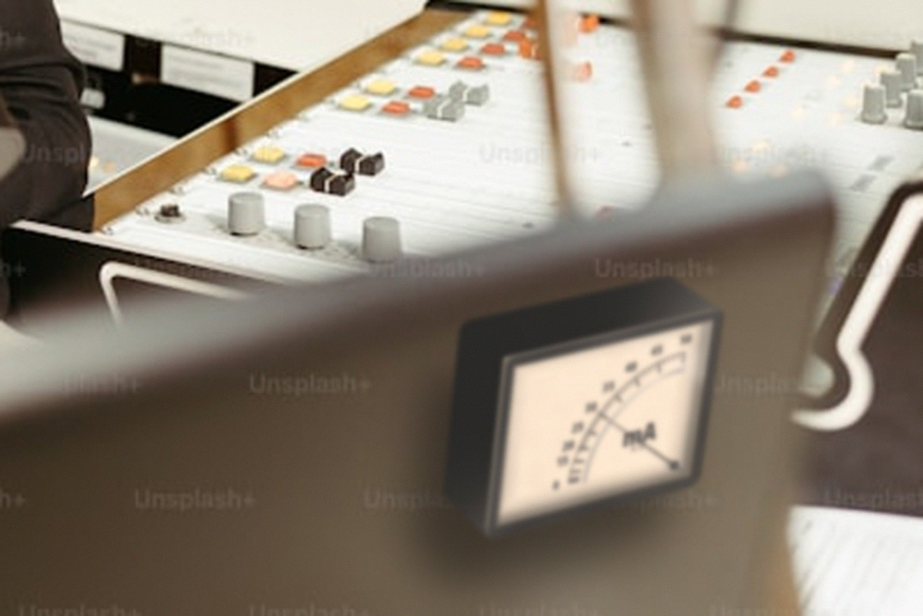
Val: 30 mA
